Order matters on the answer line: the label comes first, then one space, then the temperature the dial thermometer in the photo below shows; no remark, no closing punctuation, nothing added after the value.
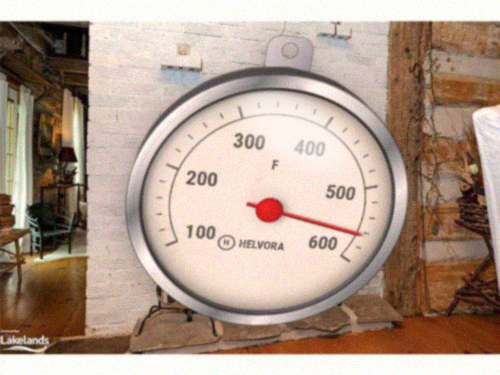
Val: 560 °F
